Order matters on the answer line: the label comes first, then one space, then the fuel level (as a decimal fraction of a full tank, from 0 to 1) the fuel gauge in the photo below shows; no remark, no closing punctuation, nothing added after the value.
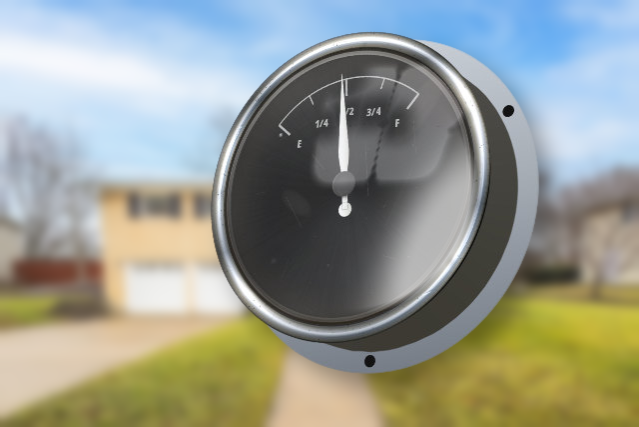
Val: 0.5
